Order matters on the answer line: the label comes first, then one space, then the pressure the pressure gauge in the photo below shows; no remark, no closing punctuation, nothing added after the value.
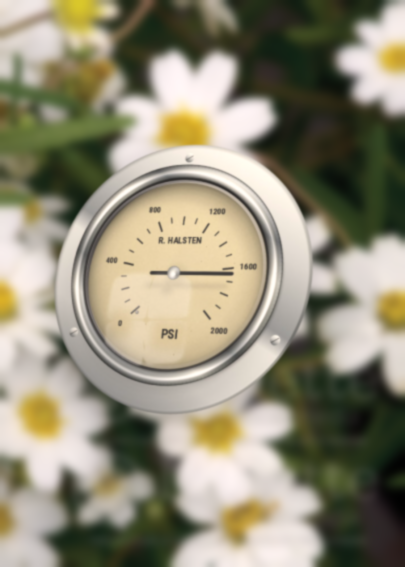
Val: 1650 psi
